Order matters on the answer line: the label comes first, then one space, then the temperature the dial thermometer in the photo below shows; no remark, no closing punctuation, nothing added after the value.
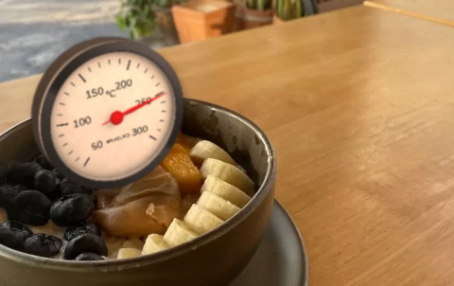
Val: 250 °C
